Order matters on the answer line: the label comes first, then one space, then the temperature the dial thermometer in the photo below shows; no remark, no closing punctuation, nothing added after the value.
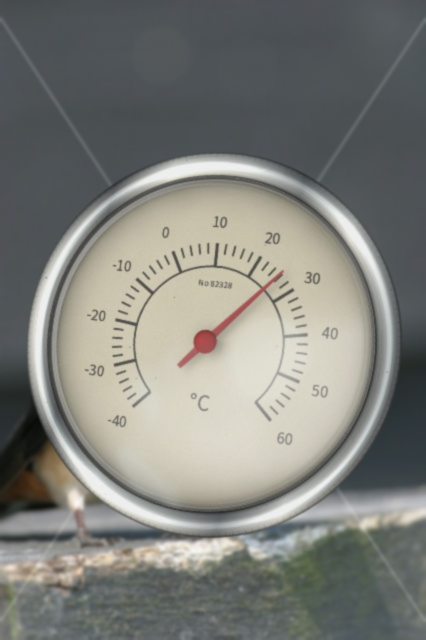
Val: 26 °C
